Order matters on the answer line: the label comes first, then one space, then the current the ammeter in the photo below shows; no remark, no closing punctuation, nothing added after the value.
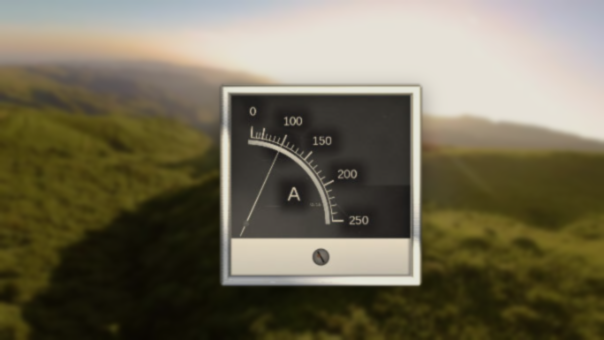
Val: 100 A
